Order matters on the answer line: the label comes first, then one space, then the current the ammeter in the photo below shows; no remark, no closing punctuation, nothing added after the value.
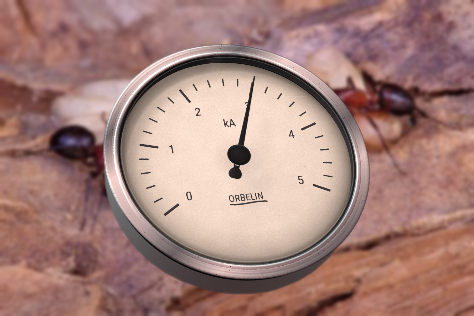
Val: 3 kA
